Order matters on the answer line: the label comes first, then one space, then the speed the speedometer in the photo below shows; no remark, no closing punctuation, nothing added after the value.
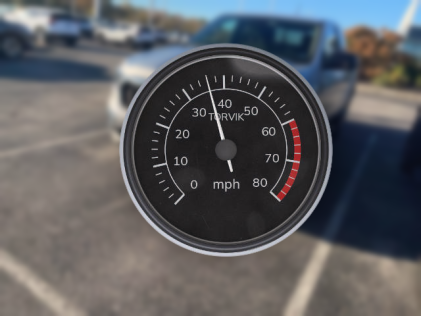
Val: 36 mph
